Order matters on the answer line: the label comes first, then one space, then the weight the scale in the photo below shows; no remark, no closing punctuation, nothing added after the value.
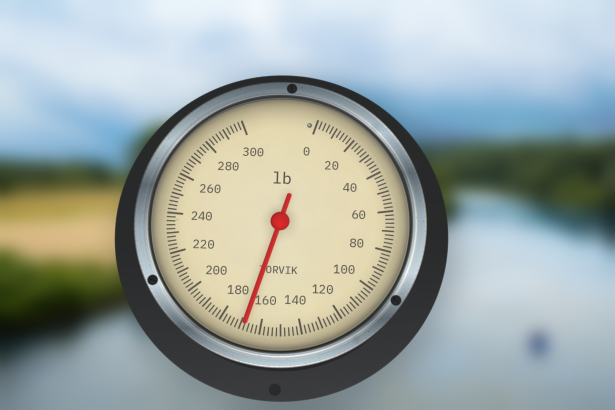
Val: 168 lb
